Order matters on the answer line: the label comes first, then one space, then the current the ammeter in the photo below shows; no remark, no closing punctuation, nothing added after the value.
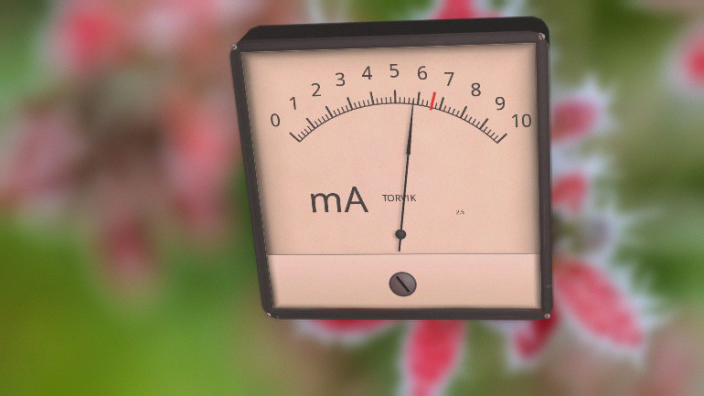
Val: 5.8 mA
